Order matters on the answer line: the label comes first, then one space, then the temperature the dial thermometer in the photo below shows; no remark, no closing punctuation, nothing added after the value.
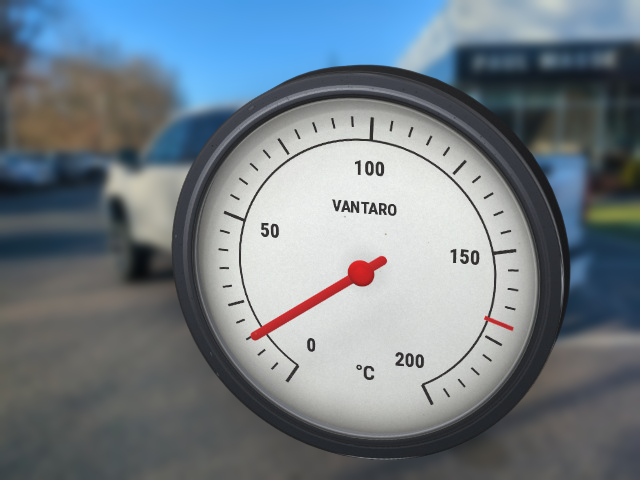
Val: 15 °C
